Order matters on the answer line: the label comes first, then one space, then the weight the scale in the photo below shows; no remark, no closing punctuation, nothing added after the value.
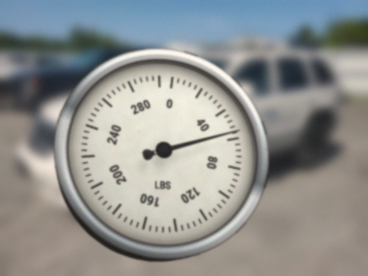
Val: 56 lb
